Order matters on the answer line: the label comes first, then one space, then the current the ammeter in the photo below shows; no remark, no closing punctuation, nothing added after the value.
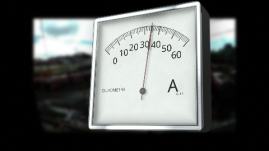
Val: 35 A
